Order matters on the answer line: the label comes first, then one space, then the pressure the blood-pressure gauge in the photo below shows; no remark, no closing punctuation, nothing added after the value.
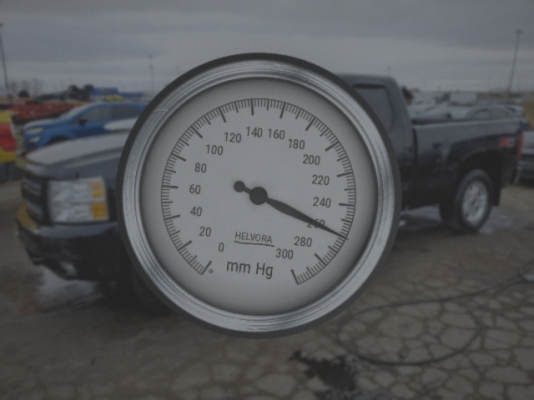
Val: 260 mmHg
